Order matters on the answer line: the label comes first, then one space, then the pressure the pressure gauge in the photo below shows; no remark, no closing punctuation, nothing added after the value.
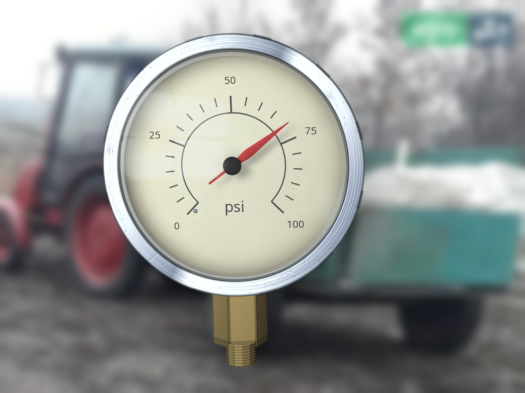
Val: 70 psi
